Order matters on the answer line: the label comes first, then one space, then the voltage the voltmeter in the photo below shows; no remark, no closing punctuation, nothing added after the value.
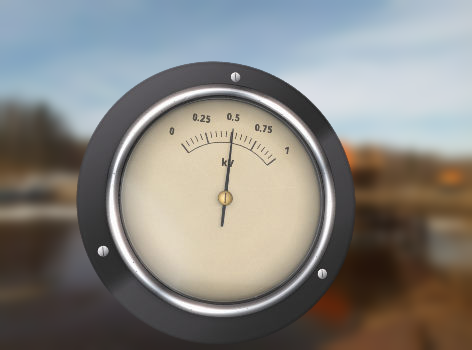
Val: 0.5 kV
